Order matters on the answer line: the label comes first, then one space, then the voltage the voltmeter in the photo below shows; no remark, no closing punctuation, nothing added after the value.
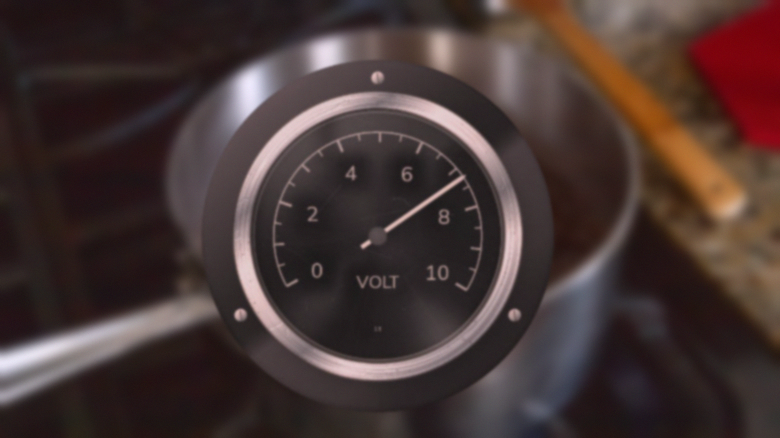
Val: 7.25 V
